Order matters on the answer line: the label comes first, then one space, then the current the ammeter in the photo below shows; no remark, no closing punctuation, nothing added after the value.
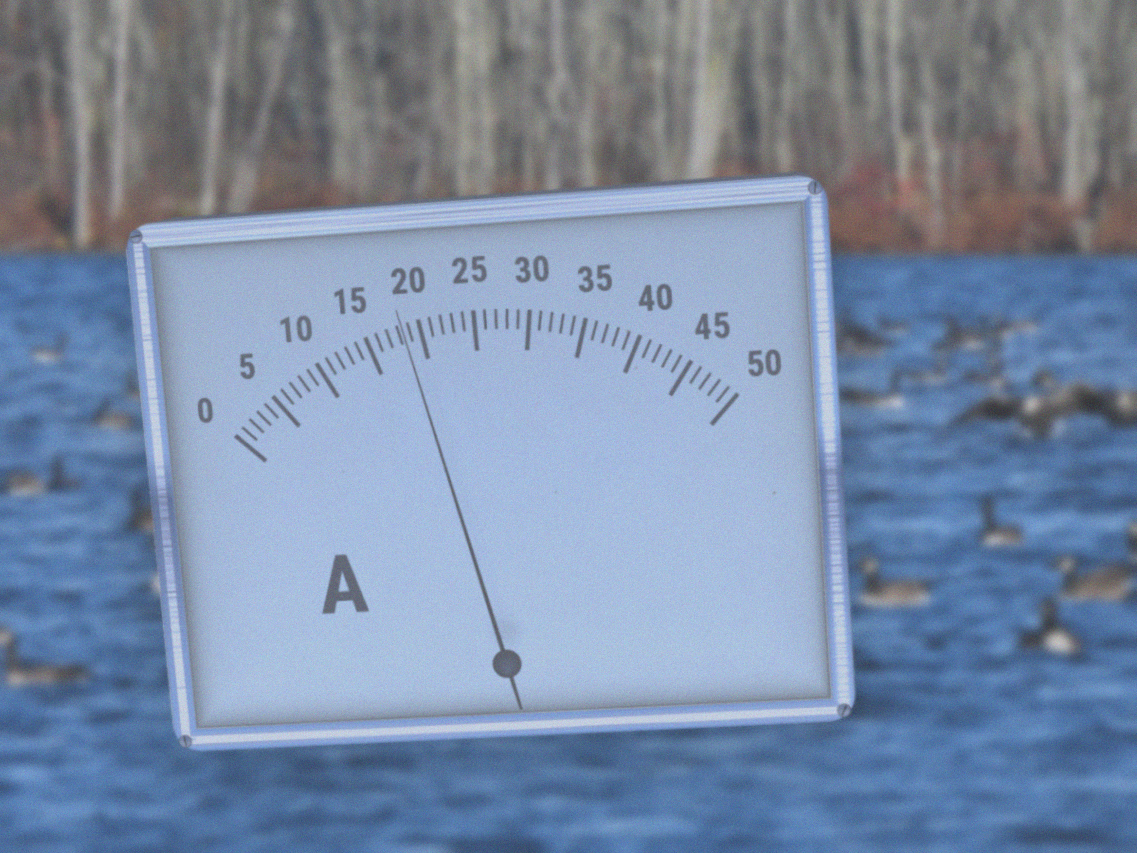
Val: 18.5 A
